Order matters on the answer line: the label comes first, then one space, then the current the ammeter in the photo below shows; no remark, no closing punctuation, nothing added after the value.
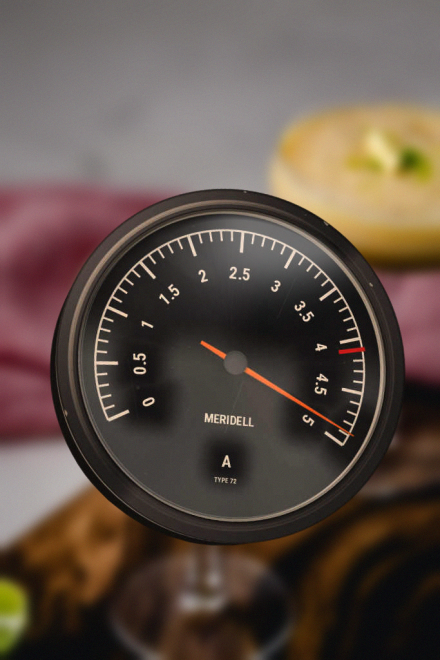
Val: 4.9 A
